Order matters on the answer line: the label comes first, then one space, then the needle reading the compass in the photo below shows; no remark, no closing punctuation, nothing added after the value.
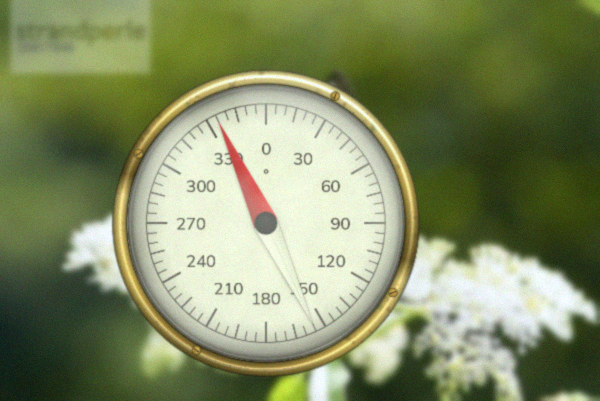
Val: 335 °
